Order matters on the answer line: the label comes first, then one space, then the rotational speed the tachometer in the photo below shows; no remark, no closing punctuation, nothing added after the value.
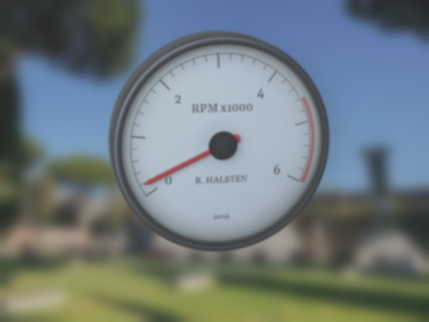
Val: 200 rpm
